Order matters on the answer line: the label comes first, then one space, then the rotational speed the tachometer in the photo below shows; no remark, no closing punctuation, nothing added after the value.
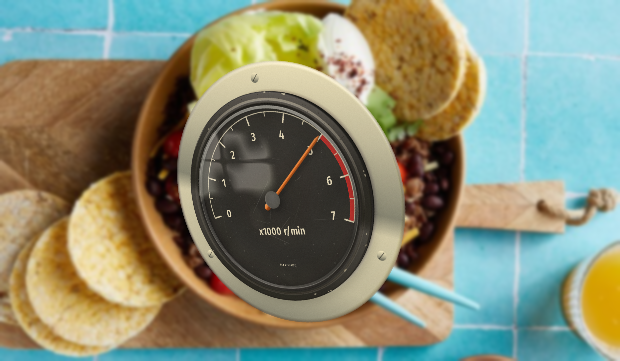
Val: 5000 rpm
